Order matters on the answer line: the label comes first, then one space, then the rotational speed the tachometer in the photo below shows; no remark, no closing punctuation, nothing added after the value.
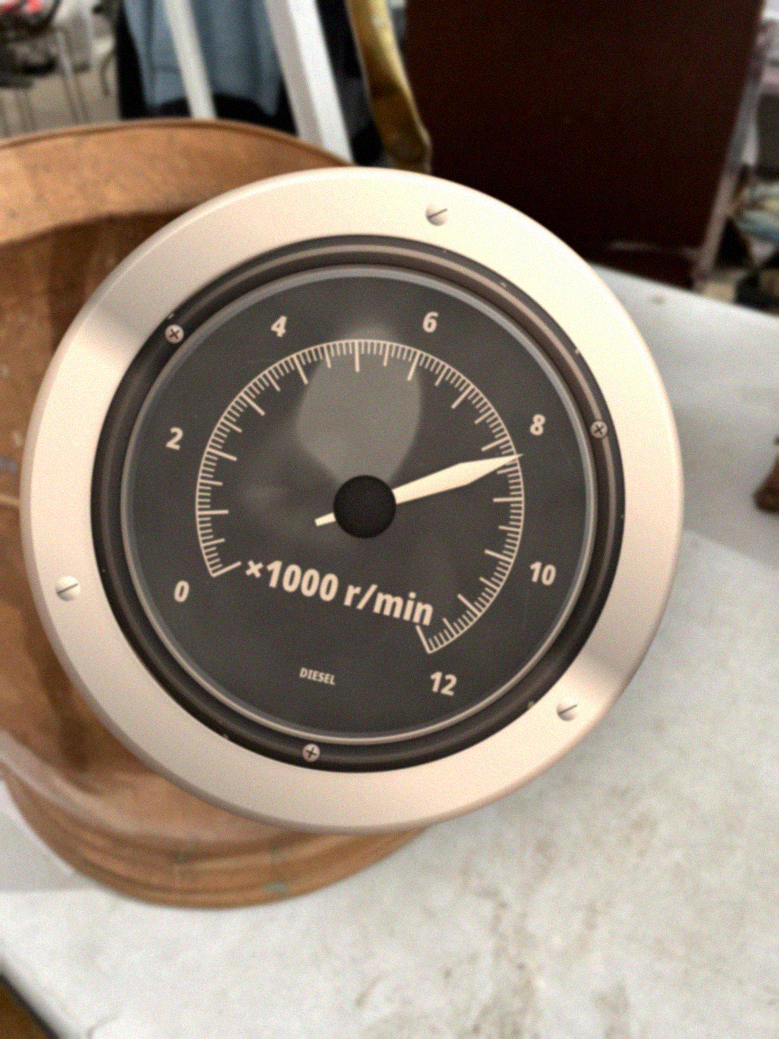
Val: 8300 rpm
